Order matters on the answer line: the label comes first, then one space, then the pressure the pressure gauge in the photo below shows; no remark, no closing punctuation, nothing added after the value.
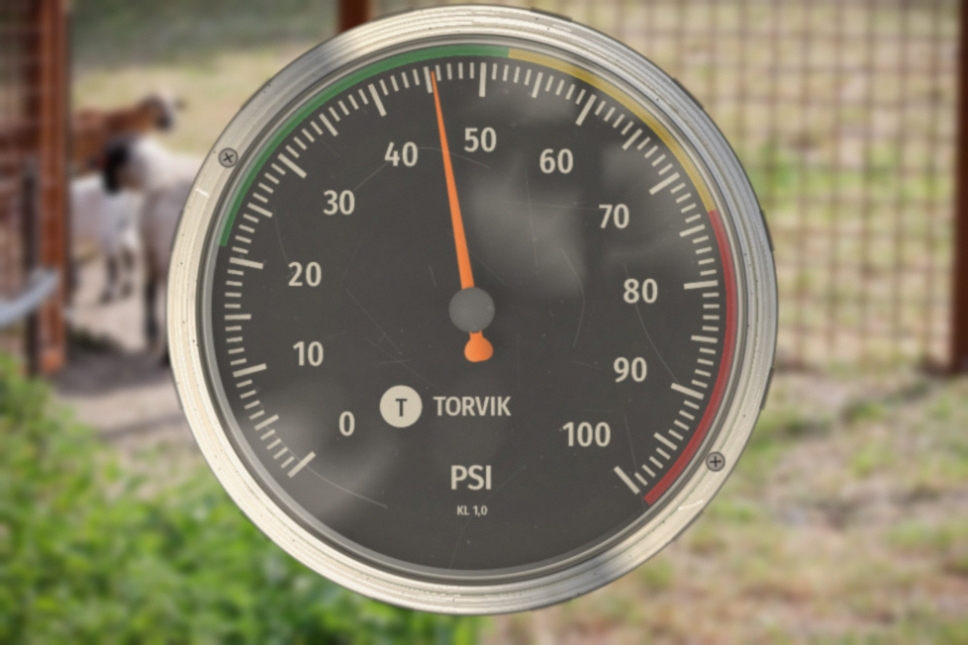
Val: 45.5 psi
